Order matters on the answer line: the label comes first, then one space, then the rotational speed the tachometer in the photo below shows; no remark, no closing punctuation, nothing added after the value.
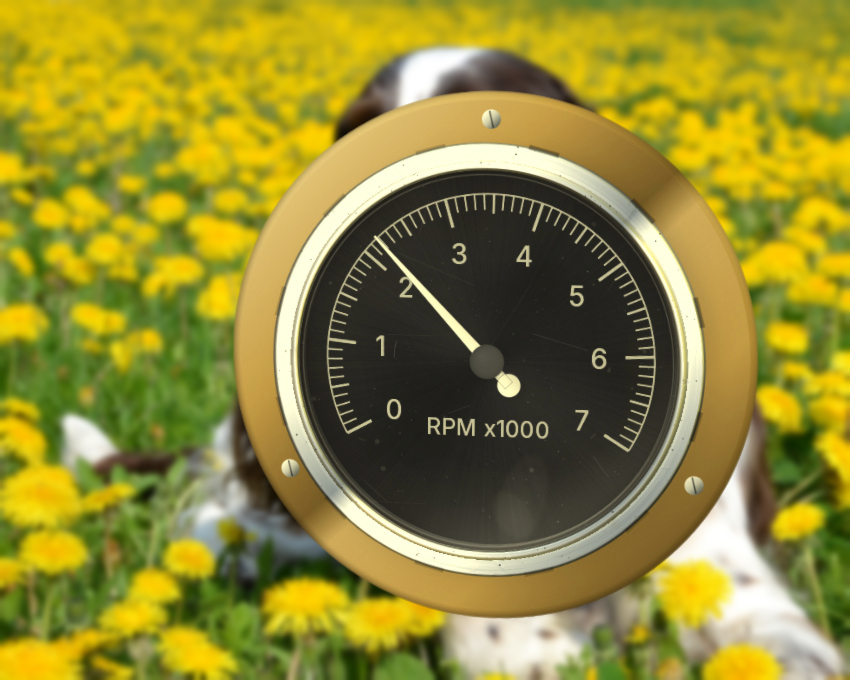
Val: 2200 rpm
